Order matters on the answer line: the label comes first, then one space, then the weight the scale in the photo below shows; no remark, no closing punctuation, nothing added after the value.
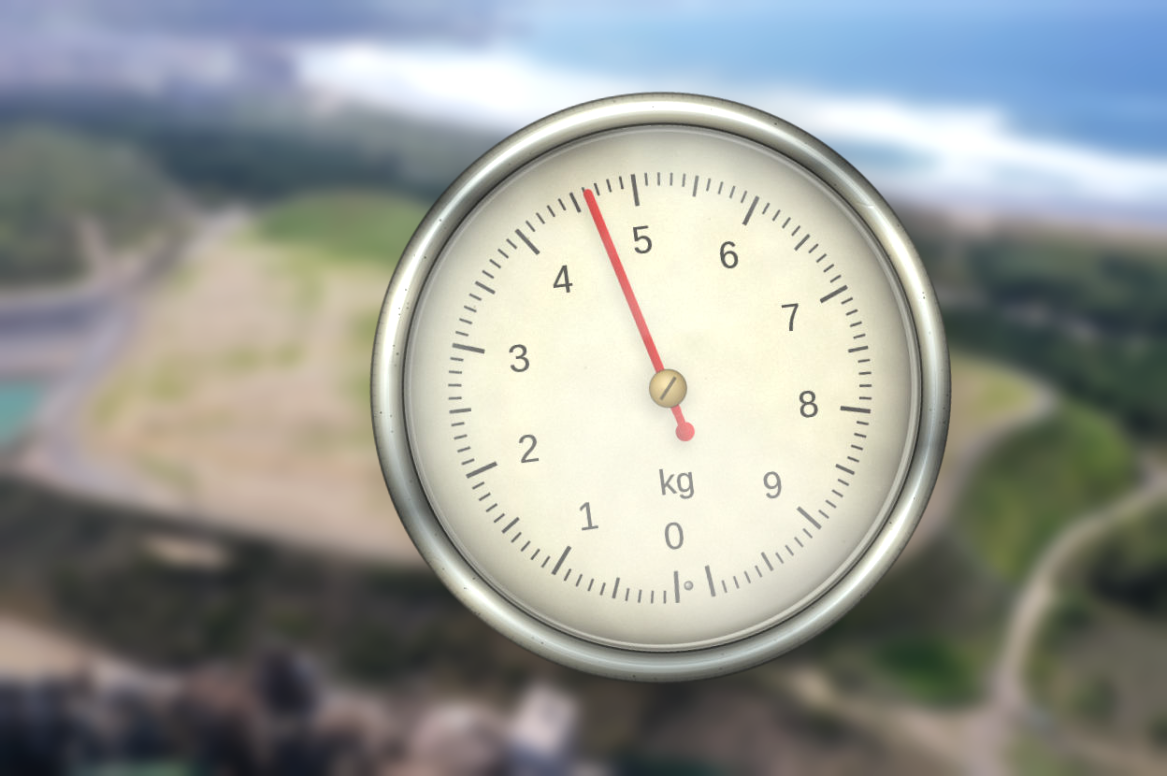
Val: 4.6 kg
